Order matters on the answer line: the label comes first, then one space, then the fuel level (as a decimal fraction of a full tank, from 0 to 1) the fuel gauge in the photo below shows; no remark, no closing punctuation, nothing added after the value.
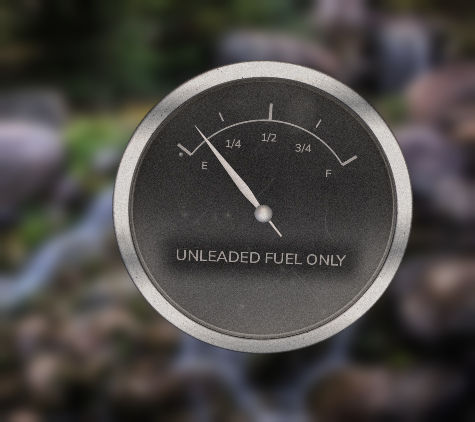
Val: 0.125
